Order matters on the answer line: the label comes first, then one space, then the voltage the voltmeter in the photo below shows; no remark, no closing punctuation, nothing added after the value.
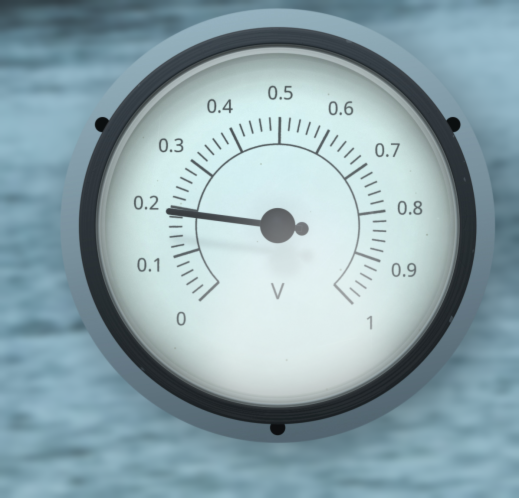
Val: 0.19 V
